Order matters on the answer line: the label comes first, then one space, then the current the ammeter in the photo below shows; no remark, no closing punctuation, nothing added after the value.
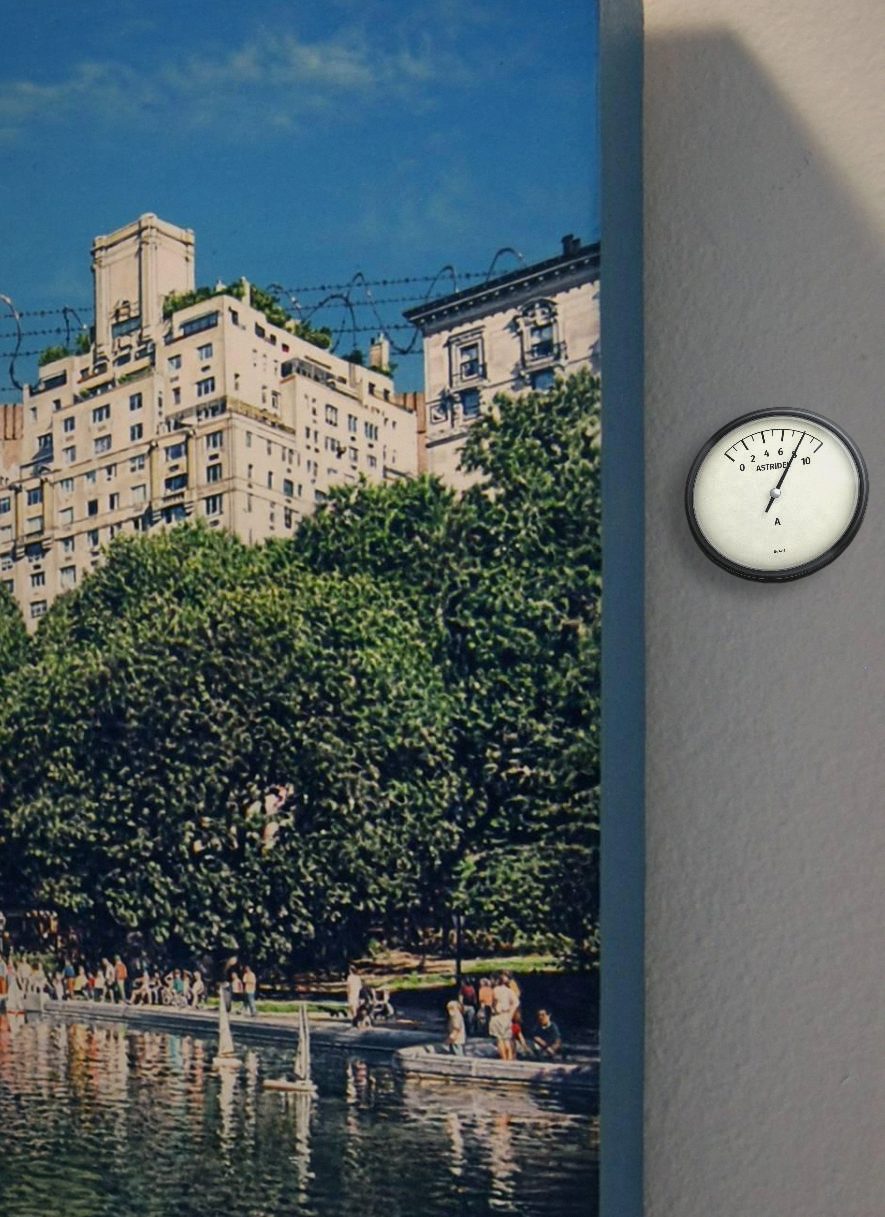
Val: 8 A
